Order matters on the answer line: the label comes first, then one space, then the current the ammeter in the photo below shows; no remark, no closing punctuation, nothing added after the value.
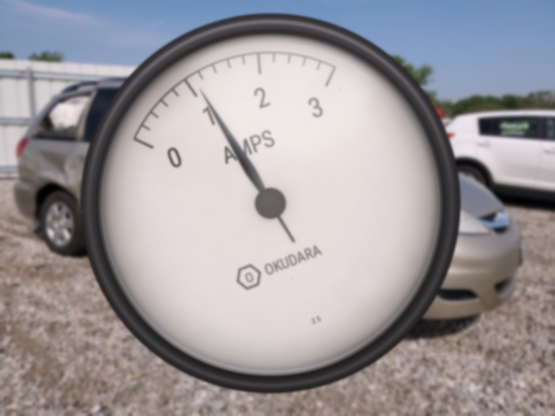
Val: 1.1 A
